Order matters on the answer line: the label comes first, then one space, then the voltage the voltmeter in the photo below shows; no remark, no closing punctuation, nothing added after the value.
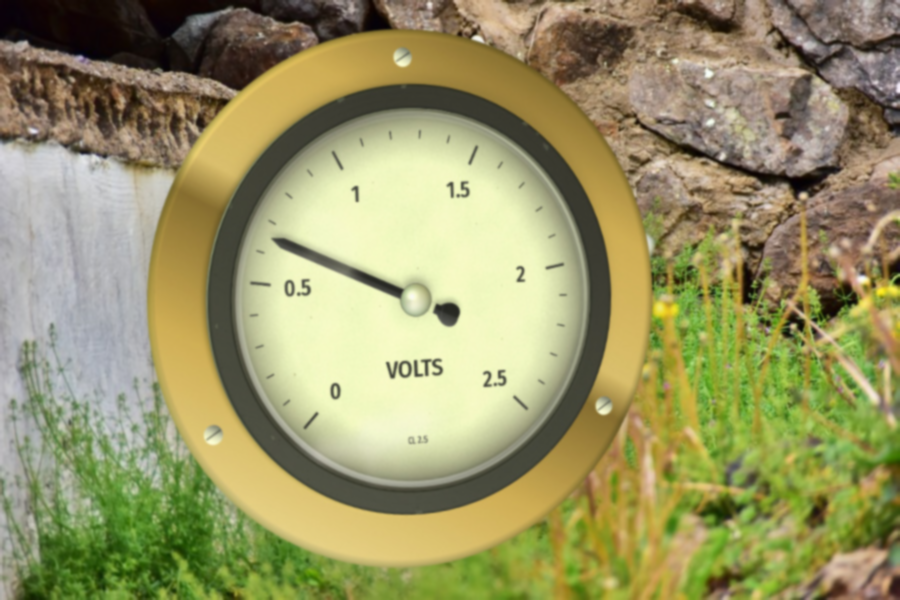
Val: 0.65 V
